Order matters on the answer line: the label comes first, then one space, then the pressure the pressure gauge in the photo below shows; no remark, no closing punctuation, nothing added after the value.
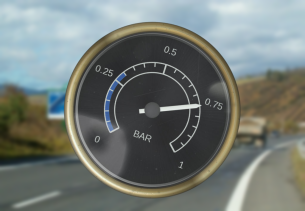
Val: 0.75 bar
